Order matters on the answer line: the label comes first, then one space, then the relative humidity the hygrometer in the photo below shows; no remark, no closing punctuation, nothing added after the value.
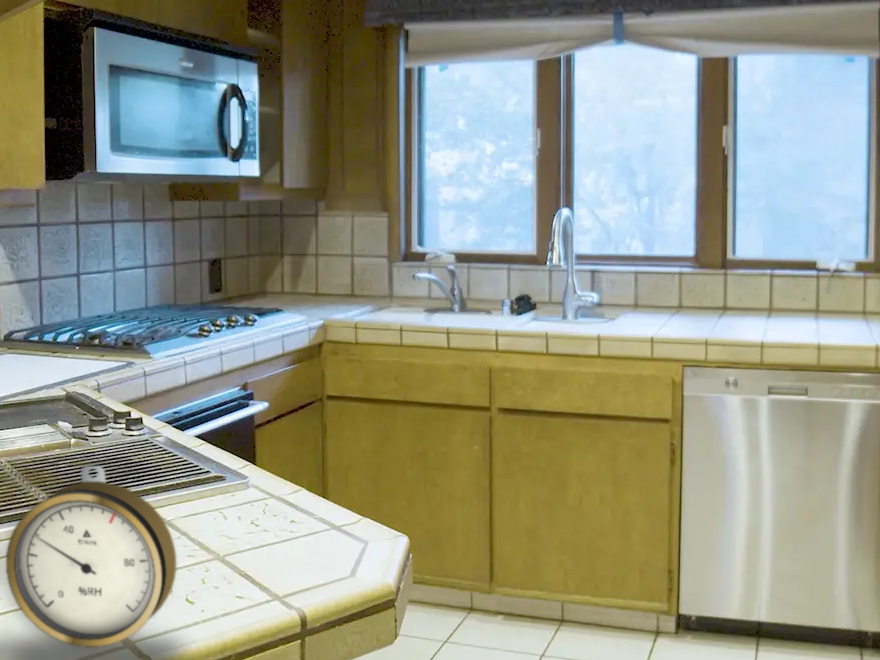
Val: 28 %
